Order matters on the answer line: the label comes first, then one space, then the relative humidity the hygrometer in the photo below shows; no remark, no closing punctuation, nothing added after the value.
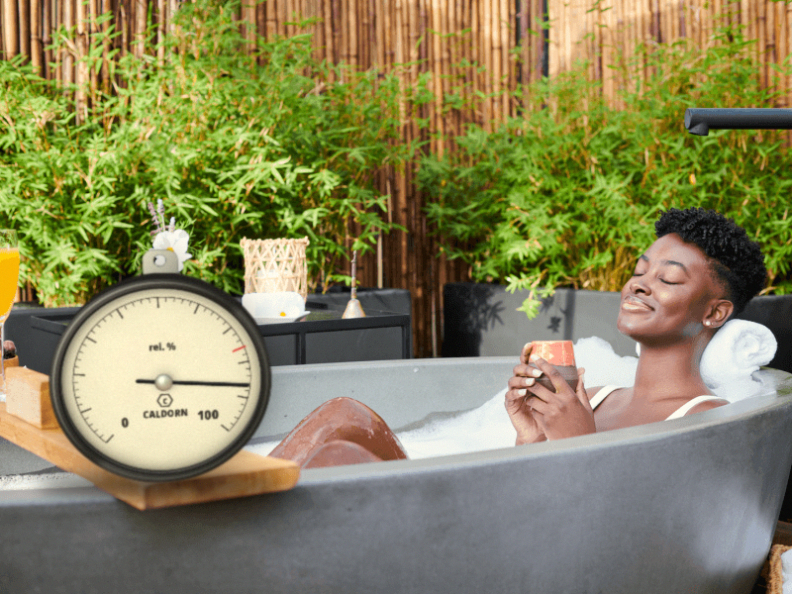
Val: 86 %
